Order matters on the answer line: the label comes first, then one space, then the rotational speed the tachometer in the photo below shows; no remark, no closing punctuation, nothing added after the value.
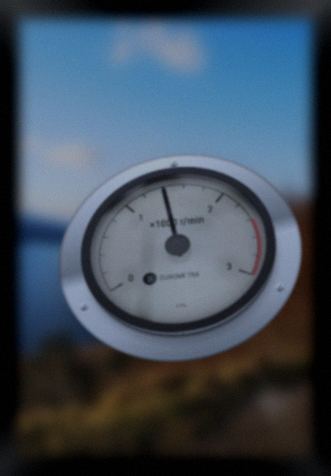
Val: 1400 rpm
